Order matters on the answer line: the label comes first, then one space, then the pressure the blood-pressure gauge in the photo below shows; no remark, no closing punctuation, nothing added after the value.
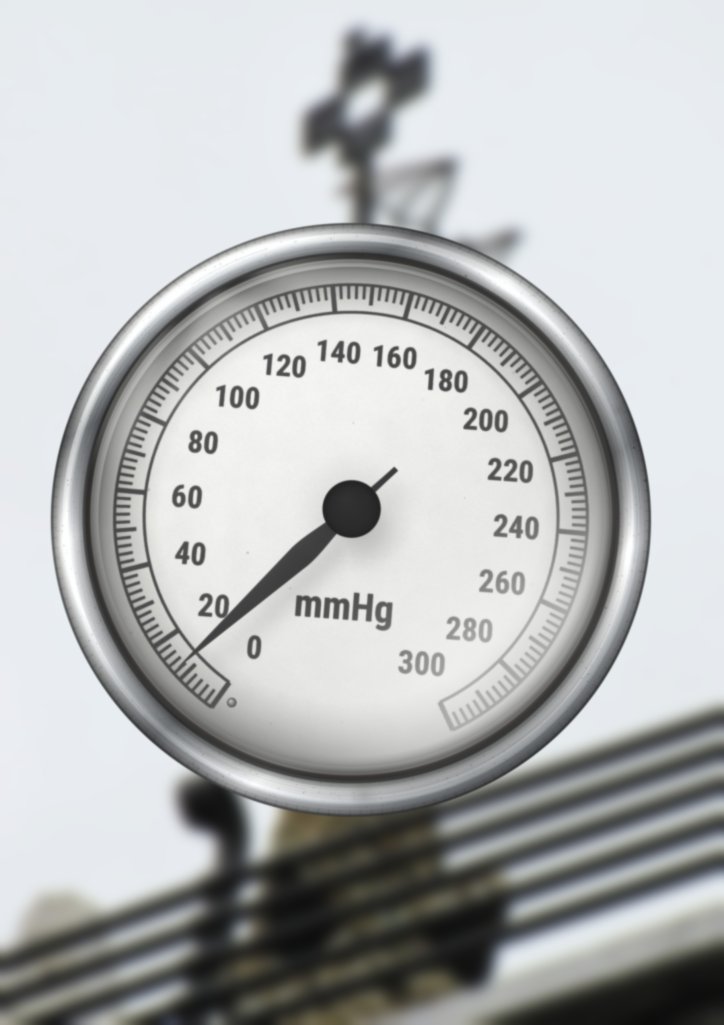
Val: 12 mmHg
